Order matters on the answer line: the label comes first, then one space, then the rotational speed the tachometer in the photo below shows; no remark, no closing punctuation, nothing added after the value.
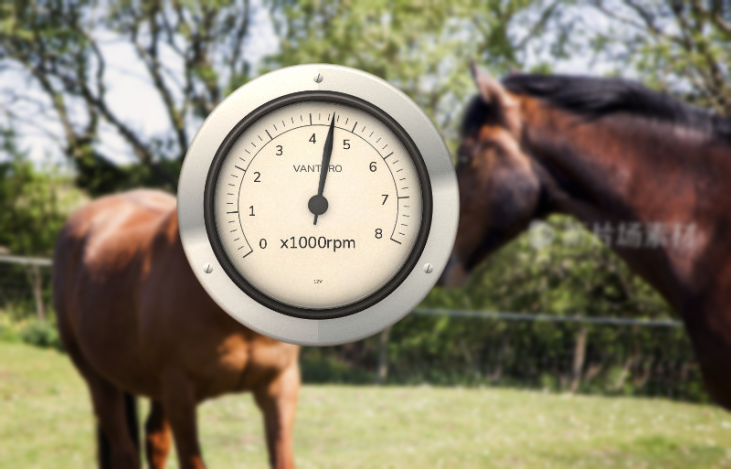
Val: 4500 rpm
